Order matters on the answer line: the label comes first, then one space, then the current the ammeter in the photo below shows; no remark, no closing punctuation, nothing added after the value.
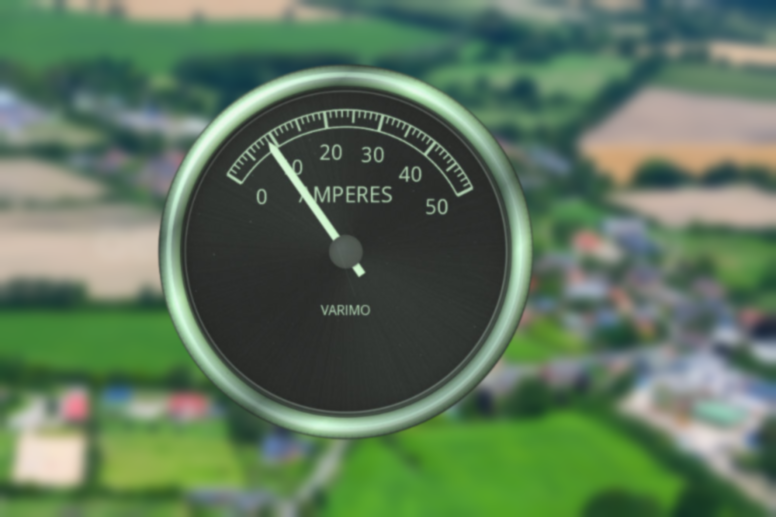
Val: 9 A
